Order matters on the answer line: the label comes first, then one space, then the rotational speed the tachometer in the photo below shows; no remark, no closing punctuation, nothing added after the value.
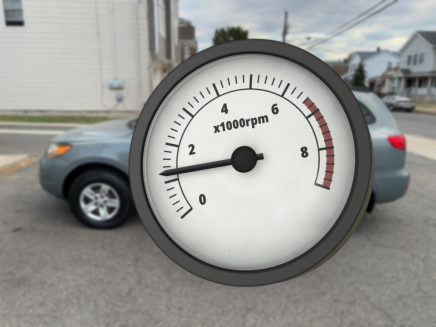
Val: 1200 rpm
